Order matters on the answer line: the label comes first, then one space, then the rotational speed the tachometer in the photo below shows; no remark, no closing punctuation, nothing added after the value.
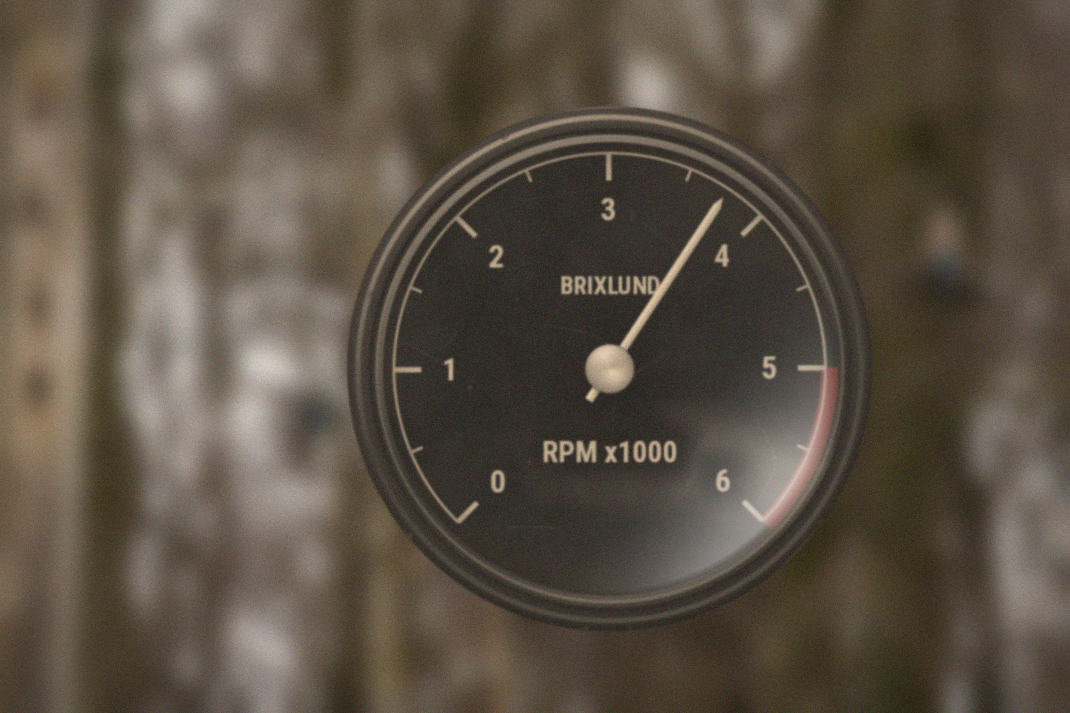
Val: 3750 rpm
